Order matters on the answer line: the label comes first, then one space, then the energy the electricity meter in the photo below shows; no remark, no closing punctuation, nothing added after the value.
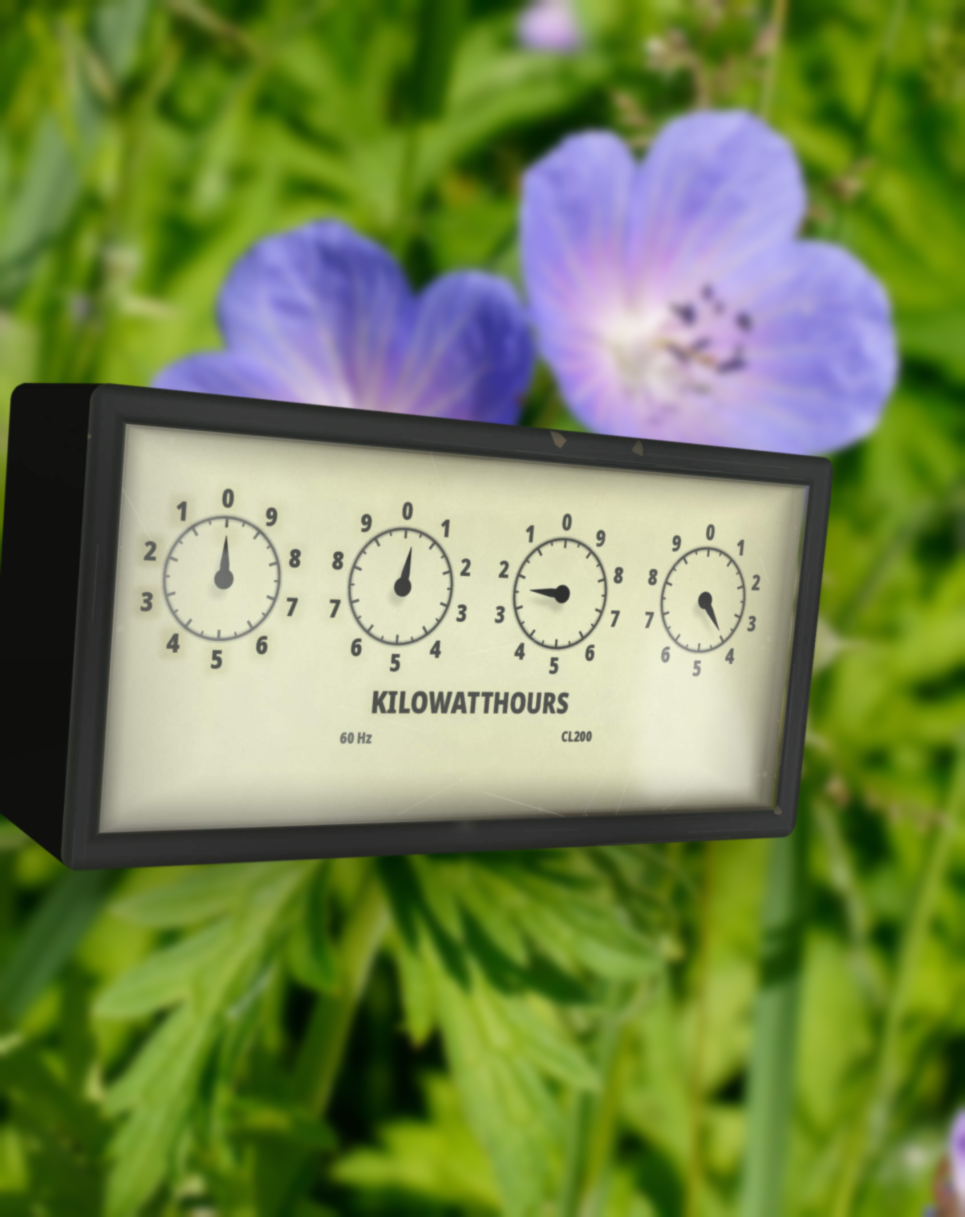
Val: 24 kWh
